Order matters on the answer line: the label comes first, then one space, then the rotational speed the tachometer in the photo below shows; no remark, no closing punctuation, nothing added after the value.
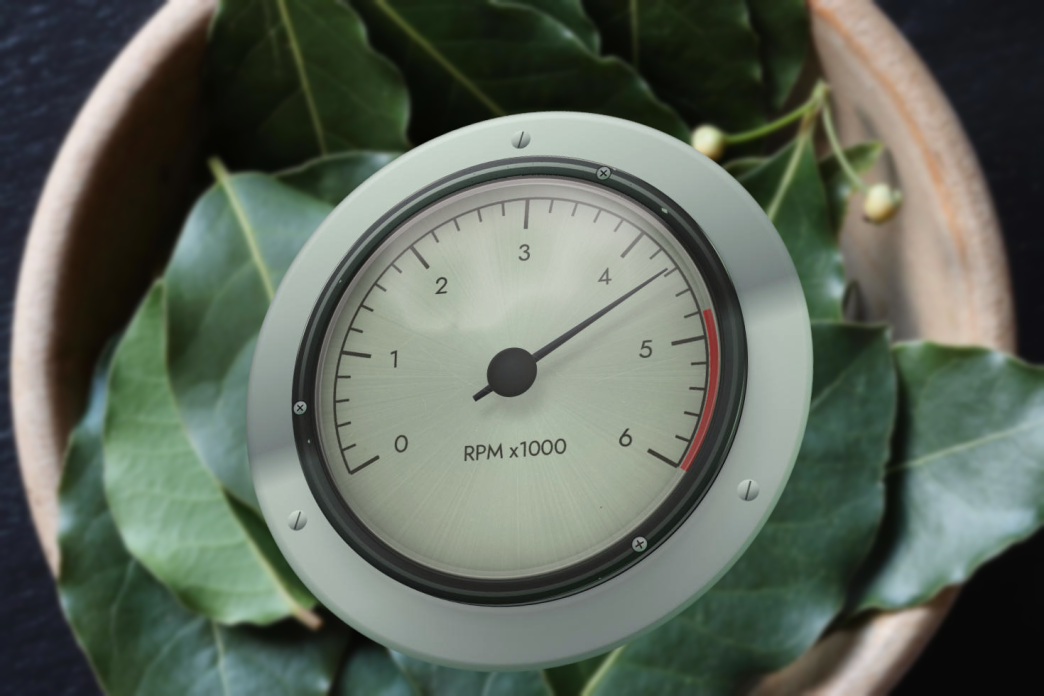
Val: 4400 rpm
